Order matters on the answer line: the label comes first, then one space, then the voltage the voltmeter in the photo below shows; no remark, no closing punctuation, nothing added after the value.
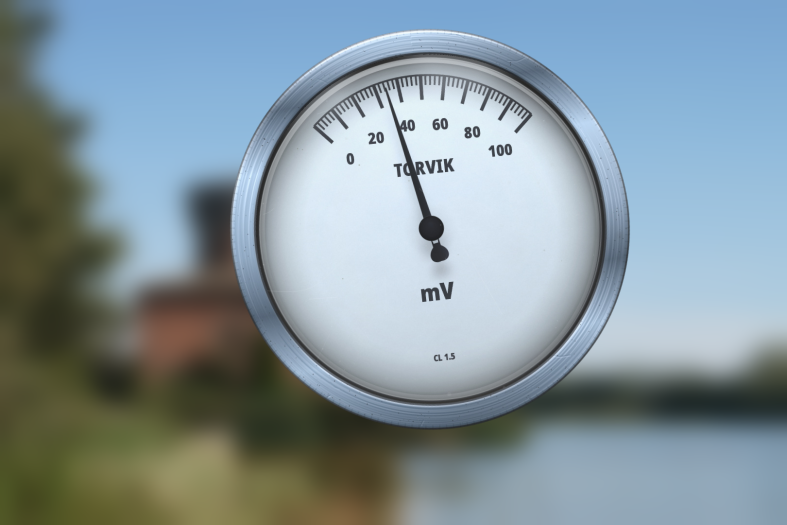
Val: 34 mV
